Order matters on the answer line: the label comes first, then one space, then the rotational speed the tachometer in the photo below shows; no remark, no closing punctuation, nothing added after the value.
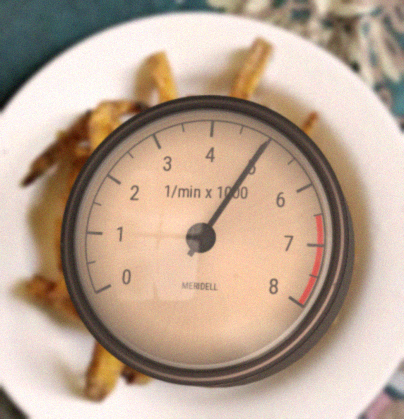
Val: 5000 rpm
